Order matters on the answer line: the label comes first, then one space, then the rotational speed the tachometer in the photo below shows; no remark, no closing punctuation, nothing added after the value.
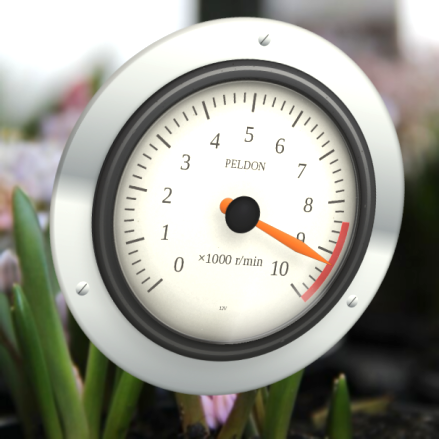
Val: 9200 rpm
